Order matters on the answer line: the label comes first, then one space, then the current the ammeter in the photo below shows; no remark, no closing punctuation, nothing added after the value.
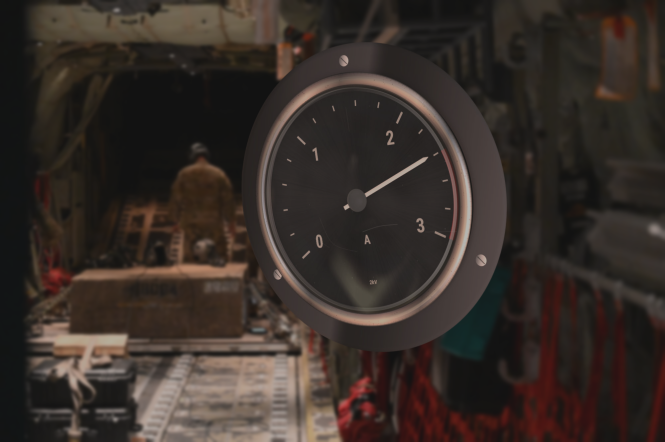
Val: 2.4 A
